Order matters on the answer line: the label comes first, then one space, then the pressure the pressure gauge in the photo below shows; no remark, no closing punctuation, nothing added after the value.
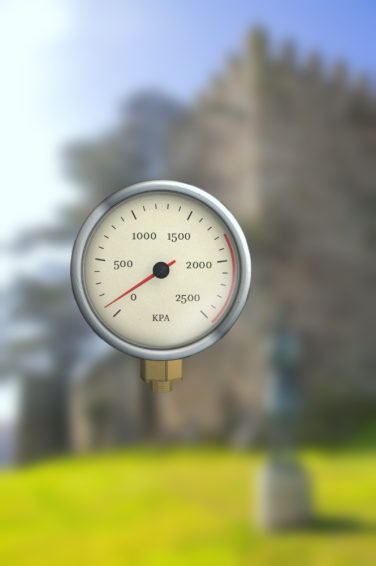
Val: 100 kPa
